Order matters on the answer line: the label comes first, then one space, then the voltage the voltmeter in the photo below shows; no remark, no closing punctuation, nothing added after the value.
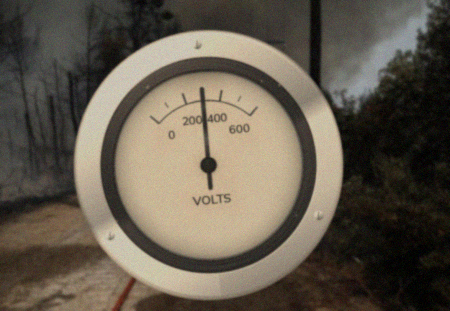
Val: 300 V
